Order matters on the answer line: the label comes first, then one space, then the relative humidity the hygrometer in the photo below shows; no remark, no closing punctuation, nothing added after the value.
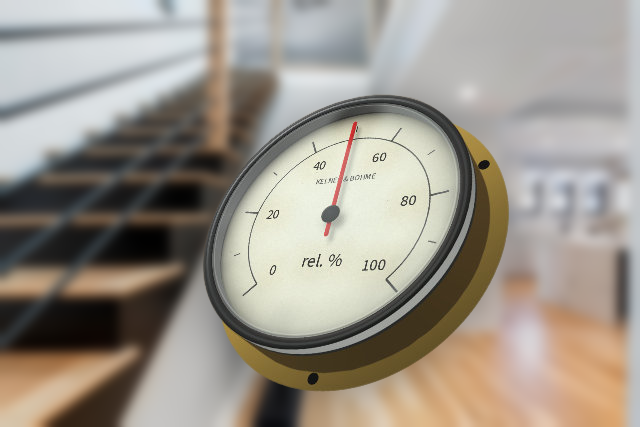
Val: 50 %
